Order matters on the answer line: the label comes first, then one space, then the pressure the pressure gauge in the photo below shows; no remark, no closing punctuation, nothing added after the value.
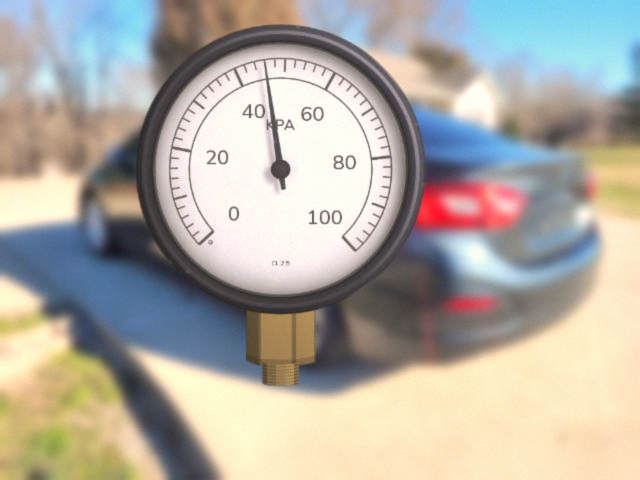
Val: 46 kPa
